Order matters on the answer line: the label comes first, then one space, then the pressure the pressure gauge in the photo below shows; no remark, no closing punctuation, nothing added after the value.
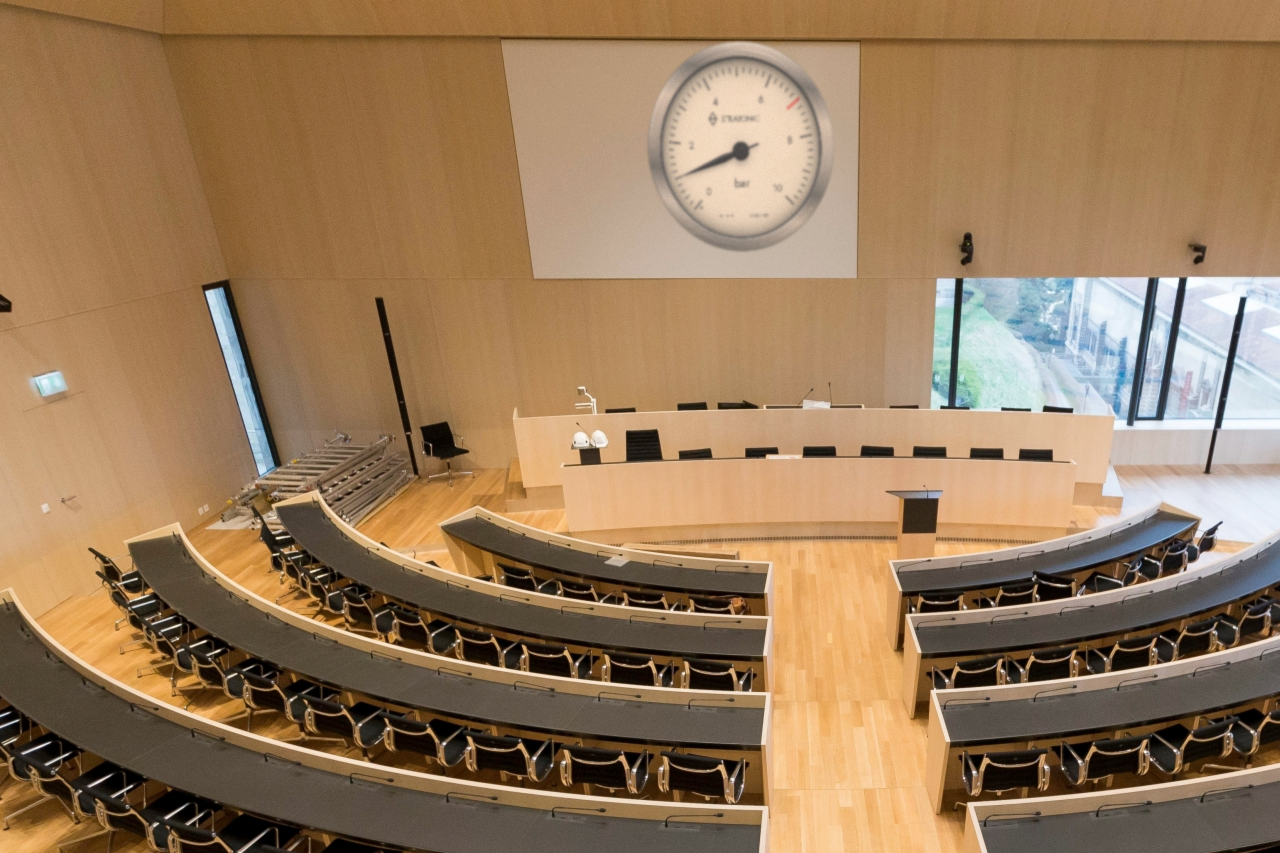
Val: 1 bar
